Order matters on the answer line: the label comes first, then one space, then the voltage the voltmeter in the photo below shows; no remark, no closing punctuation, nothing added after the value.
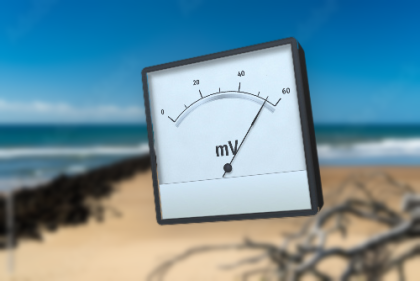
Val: 55 mV
